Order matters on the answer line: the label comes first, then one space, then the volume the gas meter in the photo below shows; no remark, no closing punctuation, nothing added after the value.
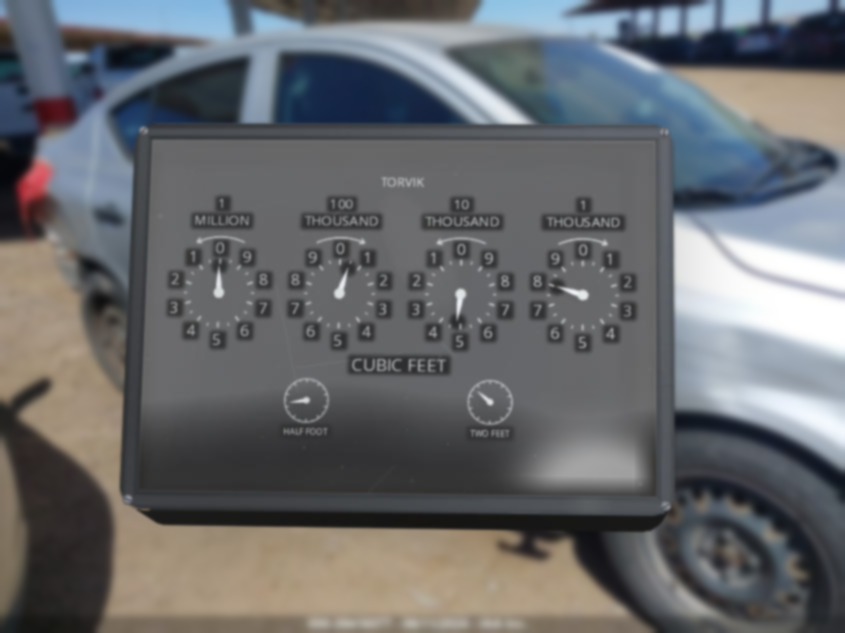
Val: 4800 ft³
